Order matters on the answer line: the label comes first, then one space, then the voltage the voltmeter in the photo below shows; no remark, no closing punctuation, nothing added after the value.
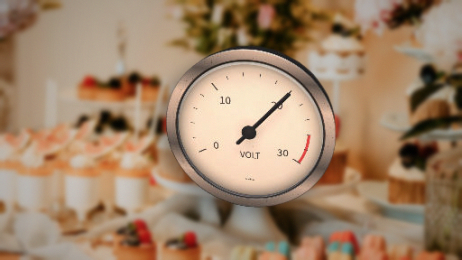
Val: 20 V
